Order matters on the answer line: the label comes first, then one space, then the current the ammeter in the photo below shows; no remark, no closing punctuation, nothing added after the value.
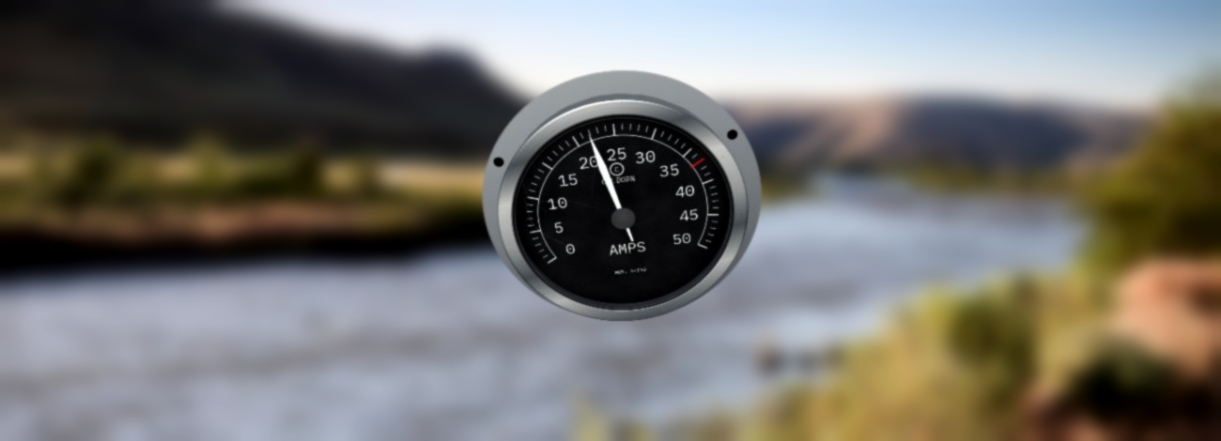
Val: 22 A
